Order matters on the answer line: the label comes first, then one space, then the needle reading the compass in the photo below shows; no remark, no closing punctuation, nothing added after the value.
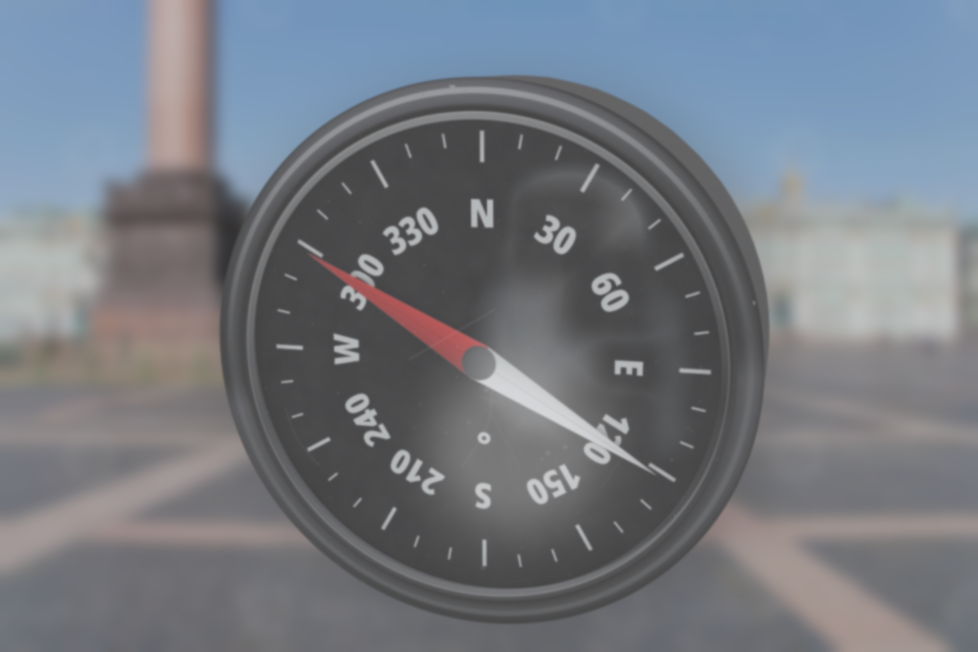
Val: 300 °
